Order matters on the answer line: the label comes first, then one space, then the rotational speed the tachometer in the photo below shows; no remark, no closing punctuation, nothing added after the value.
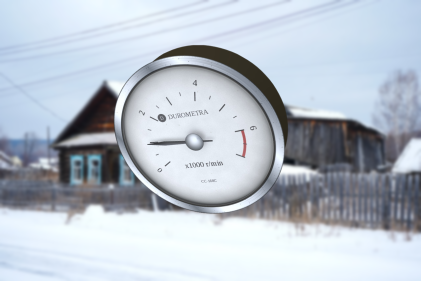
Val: 1000 rpm
